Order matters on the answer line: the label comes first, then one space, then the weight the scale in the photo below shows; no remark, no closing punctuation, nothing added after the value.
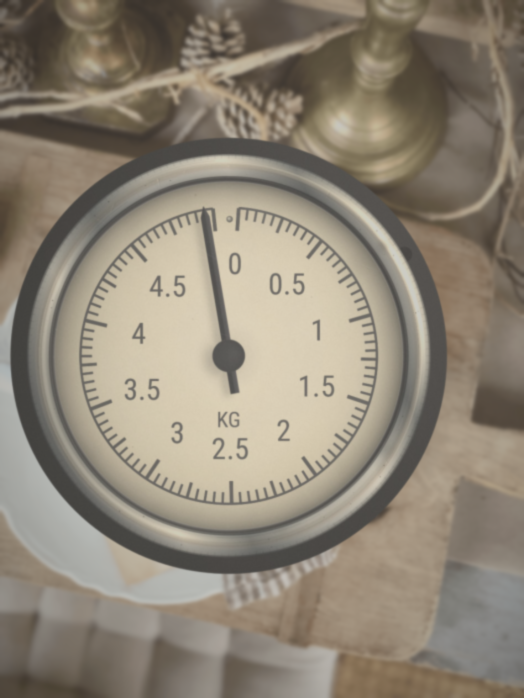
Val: 4.95 kg
